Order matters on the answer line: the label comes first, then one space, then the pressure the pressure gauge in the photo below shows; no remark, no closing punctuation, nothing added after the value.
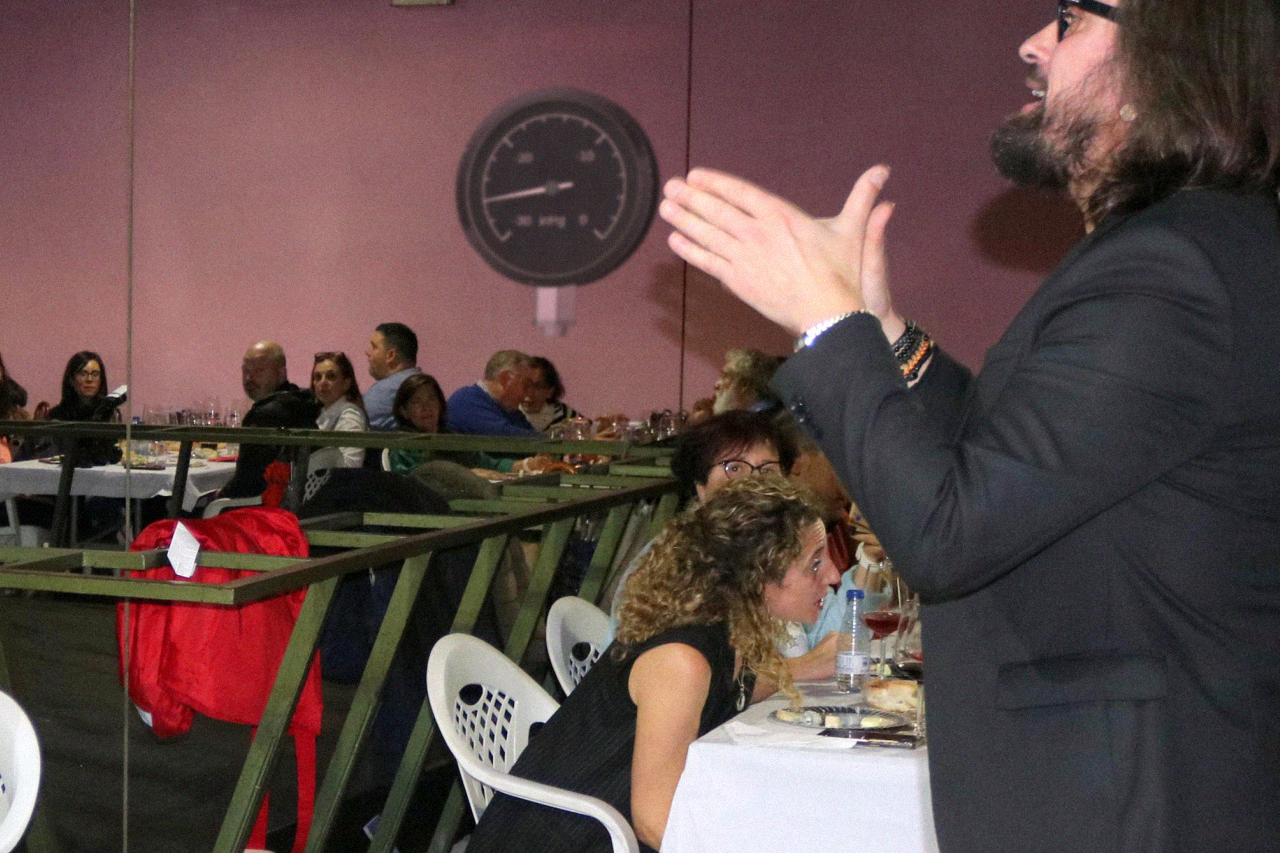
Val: -26 inHg
